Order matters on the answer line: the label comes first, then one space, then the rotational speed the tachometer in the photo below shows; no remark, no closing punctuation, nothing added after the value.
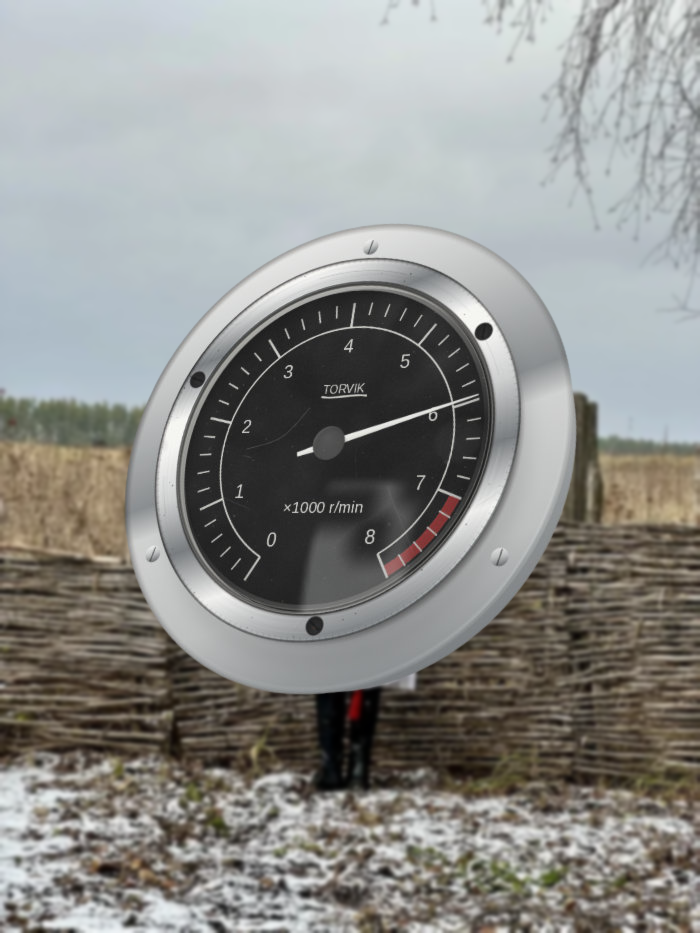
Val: 6000 rpm
